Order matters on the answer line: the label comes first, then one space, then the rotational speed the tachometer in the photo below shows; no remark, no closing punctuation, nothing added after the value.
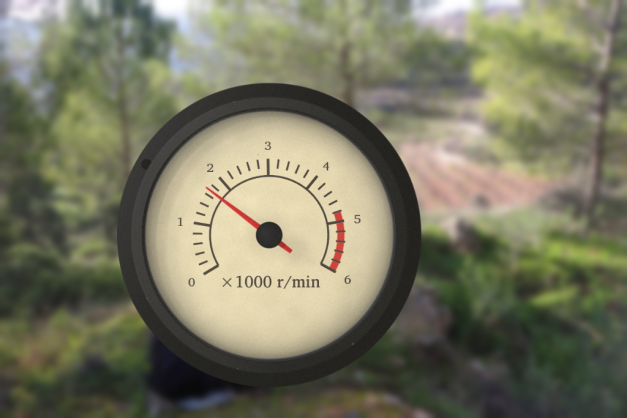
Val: 1700 rpm
